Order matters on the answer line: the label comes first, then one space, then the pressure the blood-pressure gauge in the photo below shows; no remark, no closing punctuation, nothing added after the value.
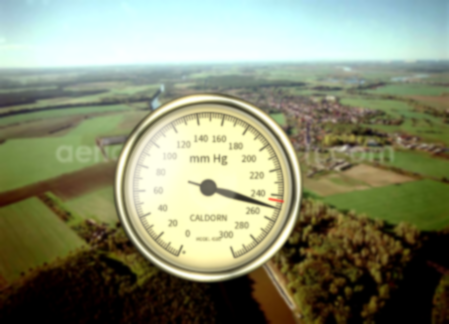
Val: 250 mmHg
